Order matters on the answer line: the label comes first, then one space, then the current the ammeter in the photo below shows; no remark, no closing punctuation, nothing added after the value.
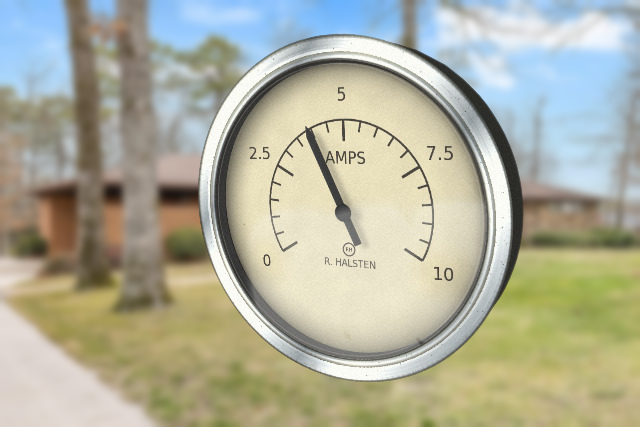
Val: 4 A
